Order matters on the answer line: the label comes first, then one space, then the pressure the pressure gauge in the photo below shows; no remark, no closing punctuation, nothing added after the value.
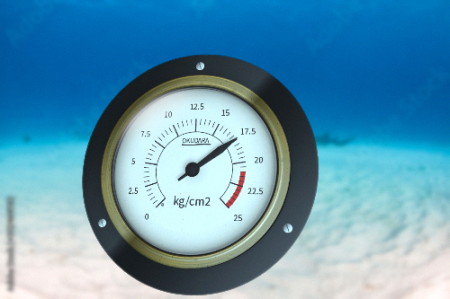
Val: 17.5 kg/cm²
